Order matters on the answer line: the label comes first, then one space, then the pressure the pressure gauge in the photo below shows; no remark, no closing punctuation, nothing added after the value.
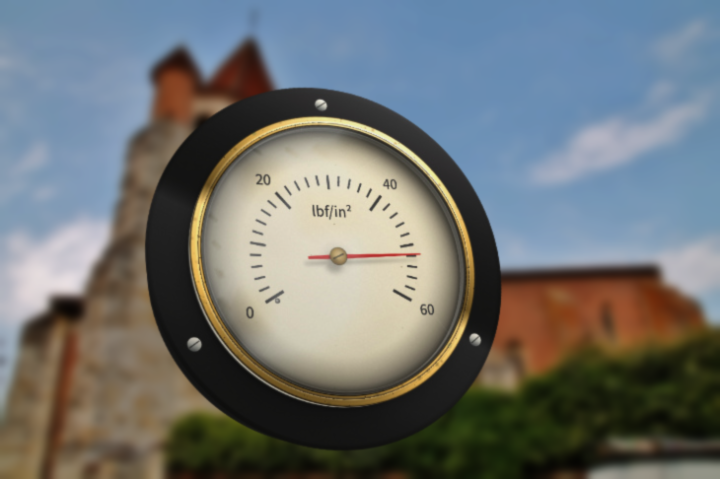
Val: 52 psi
